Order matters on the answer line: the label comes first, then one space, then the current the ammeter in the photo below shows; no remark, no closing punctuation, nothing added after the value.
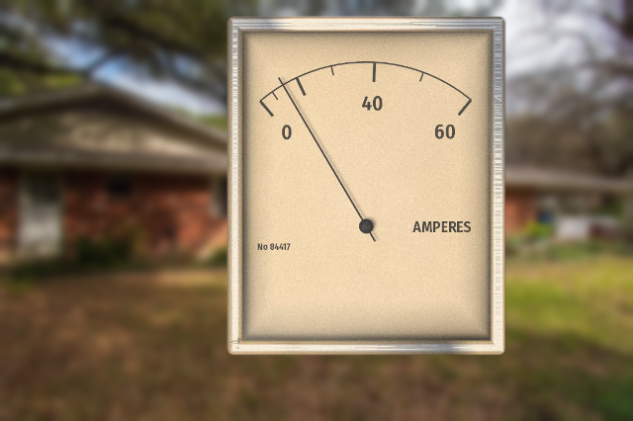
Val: 15 A
